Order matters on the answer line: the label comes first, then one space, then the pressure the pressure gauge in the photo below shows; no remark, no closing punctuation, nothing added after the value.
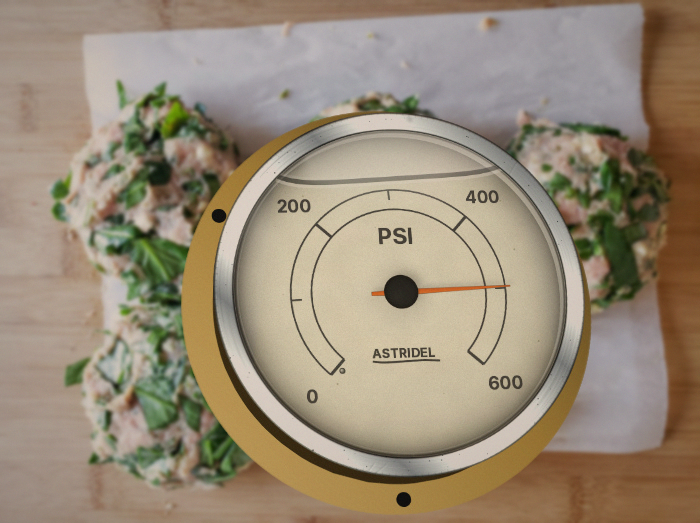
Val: 500 psi
